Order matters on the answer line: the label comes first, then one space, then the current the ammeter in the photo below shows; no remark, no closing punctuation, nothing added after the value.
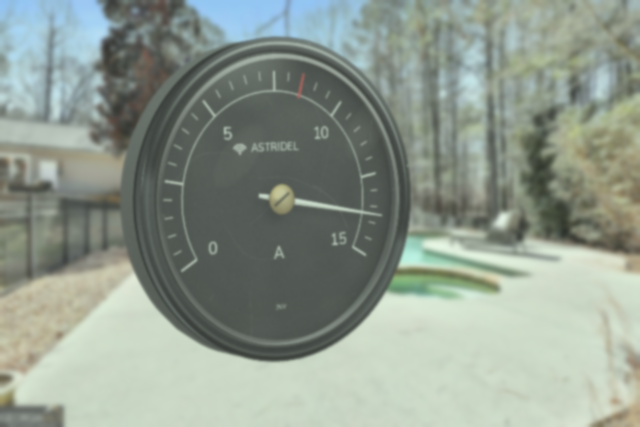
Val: 13.75 A
